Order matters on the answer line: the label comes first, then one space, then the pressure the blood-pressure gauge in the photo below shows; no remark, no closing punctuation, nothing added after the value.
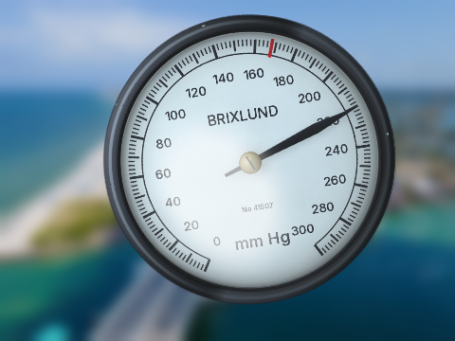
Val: 220 mmHg
